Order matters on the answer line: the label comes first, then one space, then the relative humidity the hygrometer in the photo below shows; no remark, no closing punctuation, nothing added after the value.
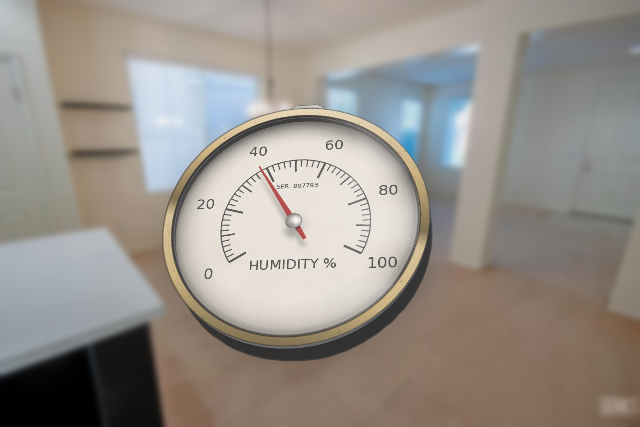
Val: 38 %
